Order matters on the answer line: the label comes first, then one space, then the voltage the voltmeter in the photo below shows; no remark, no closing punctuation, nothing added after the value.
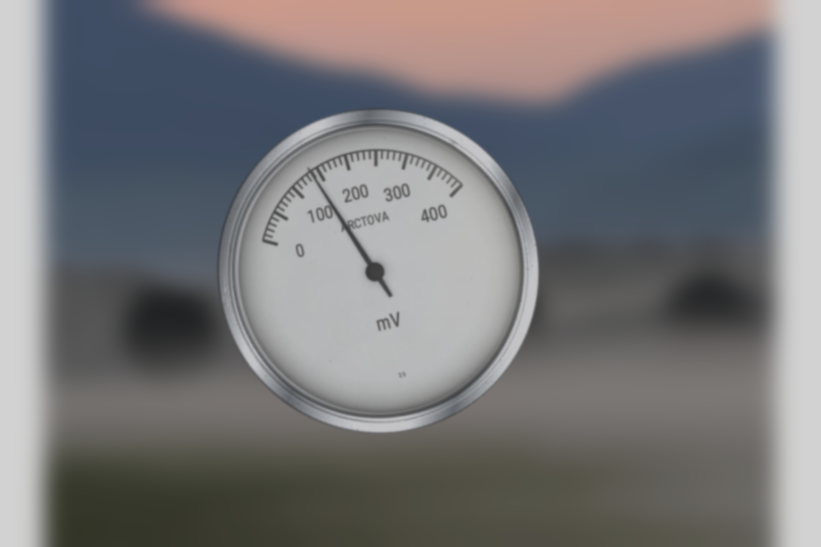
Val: 140 mV
